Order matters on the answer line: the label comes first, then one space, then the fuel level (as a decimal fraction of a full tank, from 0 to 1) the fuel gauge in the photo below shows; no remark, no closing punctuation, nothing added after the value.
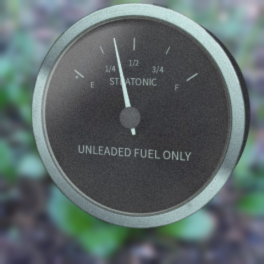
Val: 0.375
